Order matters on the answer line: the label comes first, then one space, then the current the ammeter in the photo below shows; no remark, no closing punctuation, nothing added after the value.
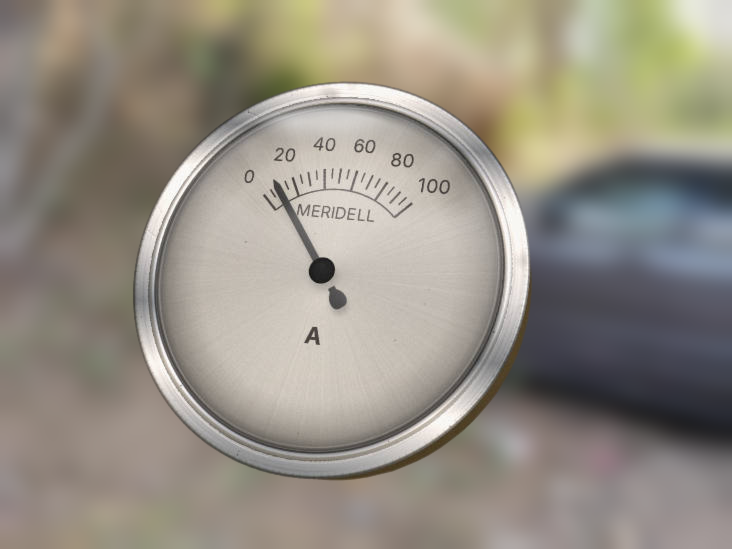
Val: 10 A
